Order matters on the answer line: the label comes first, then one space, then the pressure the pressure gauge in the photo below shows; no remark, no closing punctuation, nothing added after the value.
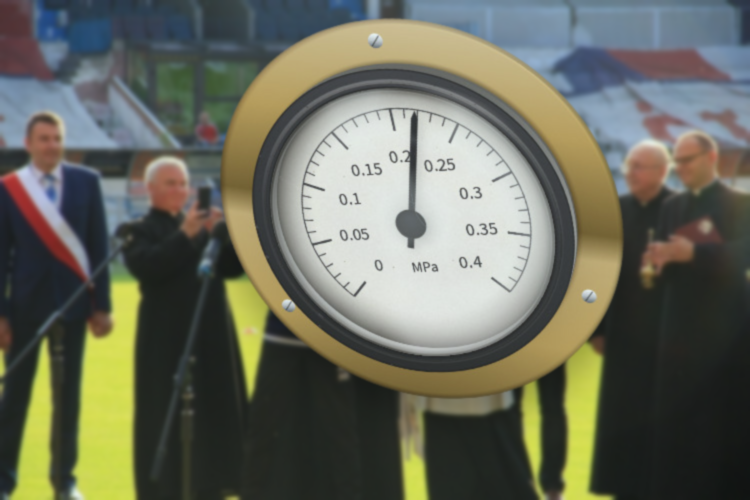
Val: 0.22 MPa
